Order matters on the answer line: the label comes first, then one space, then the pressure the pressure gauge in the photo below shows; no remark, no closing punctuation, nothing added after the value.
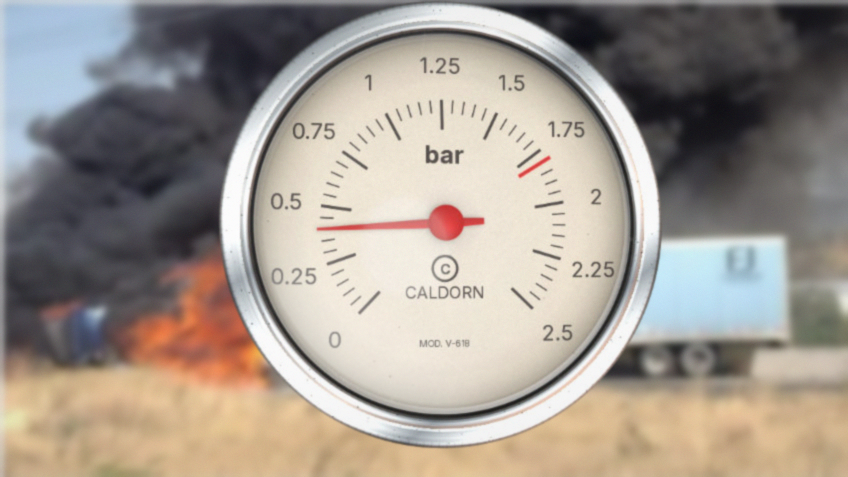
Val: 0.4 bar
